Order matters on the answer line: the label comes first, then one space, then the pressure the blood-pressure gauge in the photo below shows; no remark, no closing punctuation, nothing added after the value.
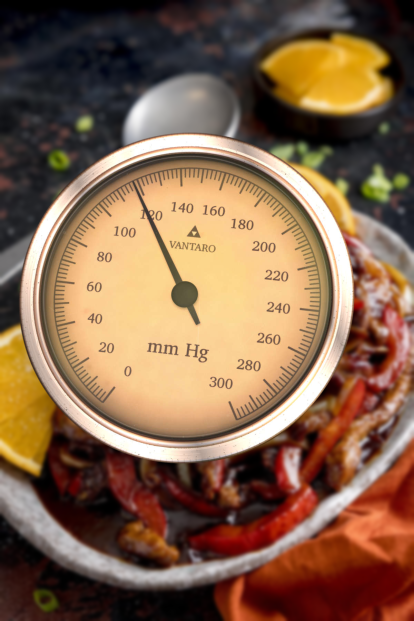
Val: 118 mmHg
